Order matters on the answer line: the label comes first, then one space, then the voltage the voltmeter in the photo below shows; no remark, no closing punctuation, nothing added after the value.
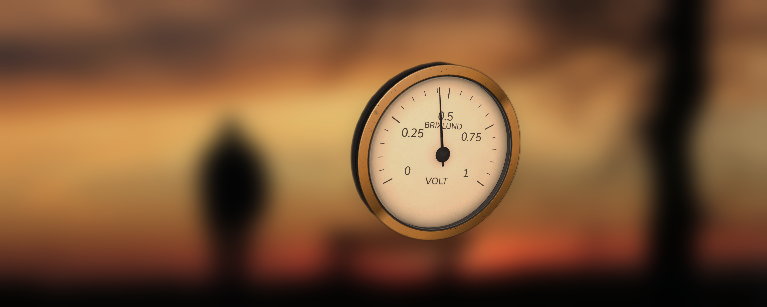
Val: 0.45 V
